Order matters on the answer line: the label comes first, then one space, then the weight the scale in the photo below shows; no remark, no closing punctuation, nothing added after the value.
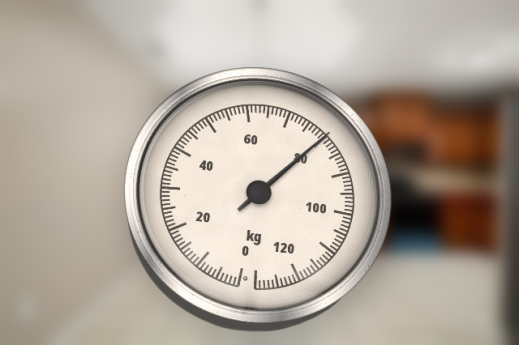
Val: 80 kg
